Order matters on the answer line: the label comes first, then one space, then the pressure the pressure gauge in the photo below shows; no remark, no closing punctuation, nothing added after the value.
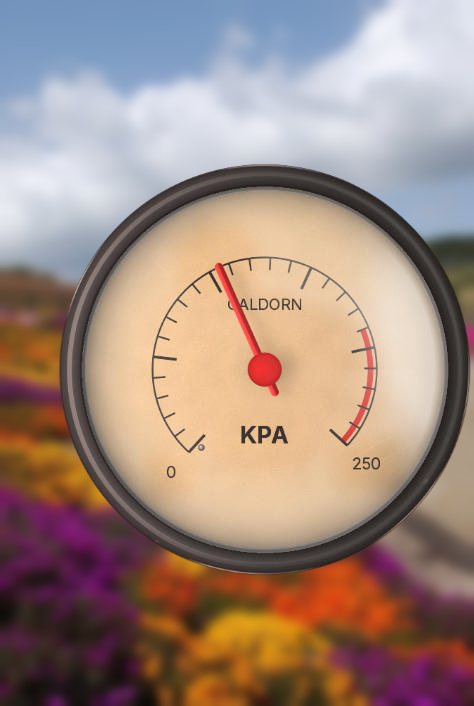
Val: 105 kPa
